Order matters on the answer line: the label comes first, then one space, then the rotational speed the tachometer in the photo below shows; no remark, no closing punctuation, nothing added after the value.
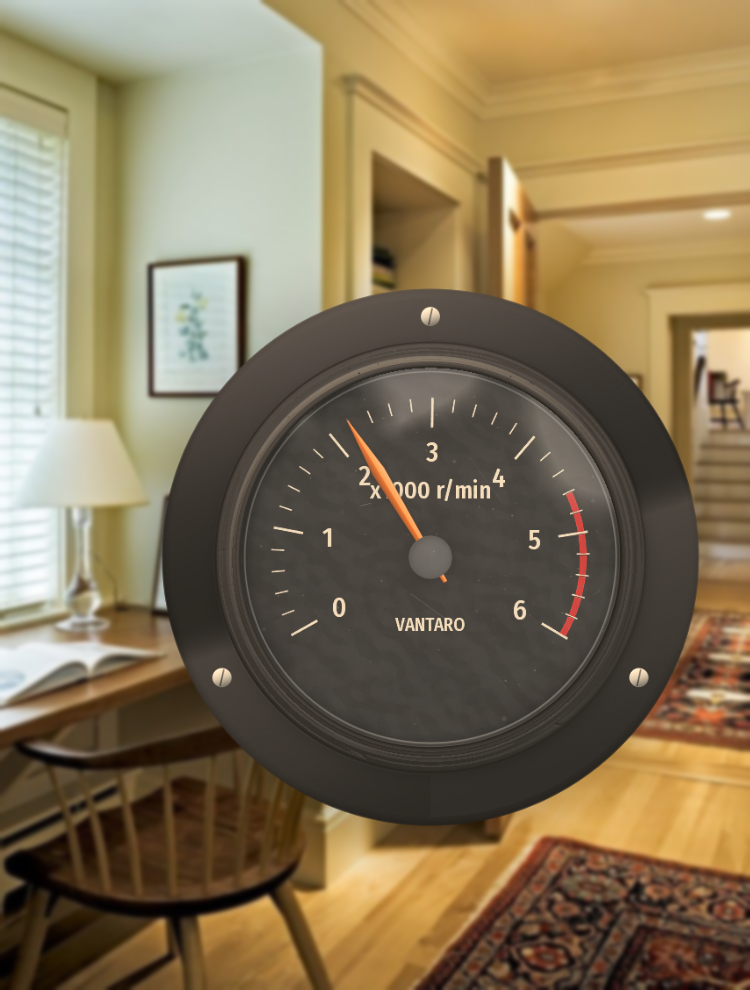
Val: 2200 rpm
